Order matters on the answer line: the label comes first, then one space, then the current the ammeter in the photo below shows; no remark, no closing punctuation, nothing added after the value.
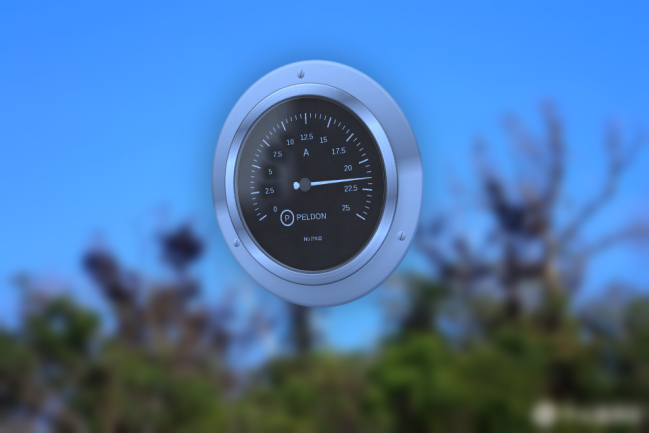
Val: 21.5 A
